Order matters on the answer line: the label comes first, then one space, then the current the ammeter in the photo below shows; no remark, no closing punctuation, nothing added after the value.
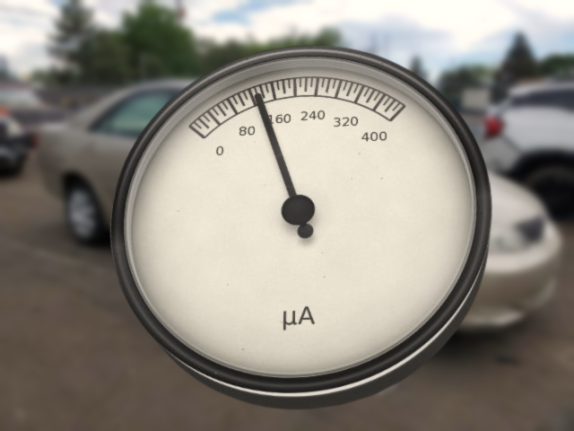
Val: 130 µA
